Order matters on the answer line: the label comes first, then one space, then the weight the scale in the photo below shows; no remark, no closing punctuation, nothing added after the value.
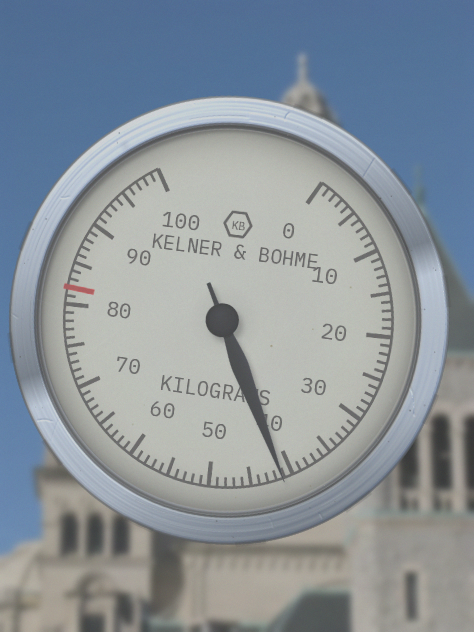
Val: 41 kg
